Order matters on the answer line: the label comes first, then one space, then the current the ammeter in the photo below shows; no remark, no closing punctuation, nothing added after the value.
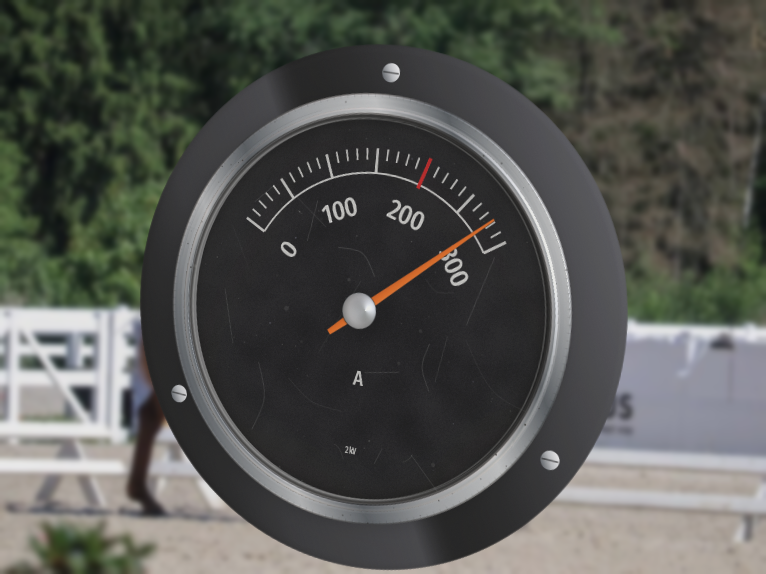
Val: 280 A
